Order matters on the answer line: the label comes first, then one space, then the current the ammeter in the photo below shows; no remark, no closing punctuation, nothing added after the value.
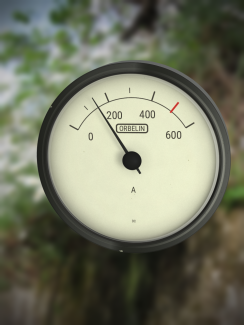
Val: 150 A
